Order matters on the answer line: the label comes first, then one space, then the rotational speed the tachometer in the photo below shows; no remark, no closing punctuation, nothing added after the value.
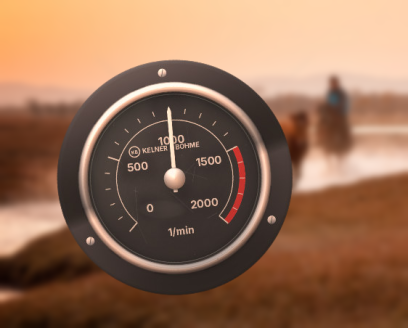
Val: 1000 rpm
